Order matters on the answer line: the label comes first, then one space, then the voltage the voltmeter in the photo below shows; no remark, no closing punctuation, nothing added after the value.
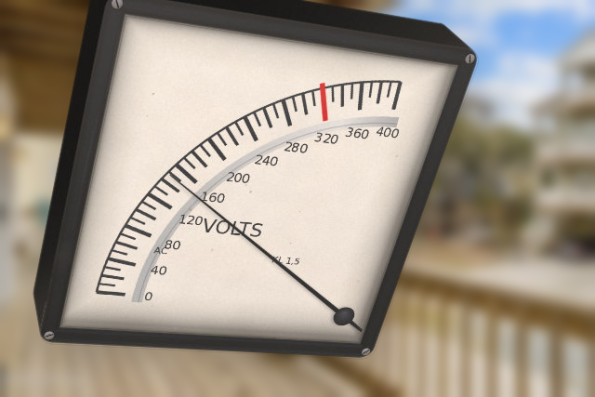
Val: 150 V
